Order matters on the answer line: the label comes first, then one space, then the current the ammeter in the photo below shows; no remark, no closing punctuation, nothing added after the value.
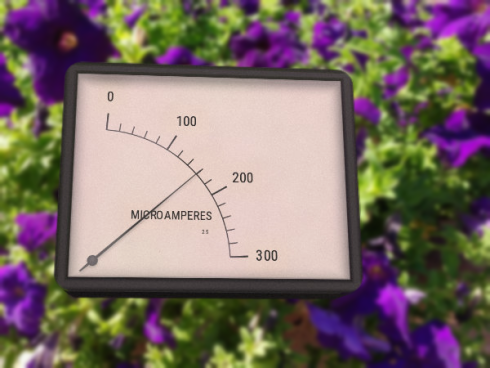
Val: 160 µA
